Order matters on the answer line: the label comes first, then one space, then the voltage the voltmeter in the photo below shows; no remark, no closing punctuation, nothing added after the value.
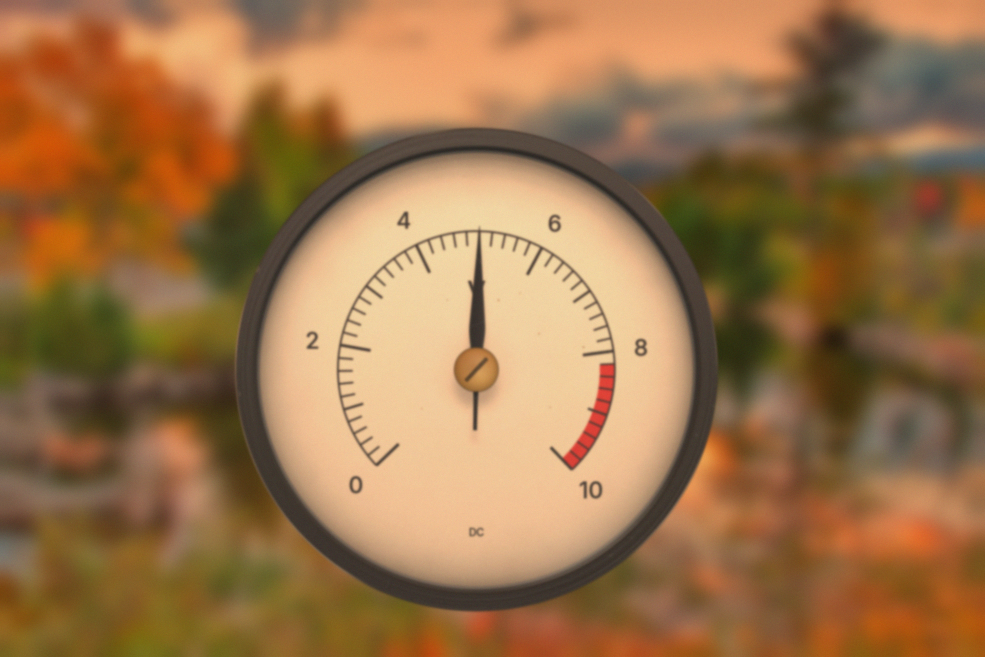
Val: 5 V
